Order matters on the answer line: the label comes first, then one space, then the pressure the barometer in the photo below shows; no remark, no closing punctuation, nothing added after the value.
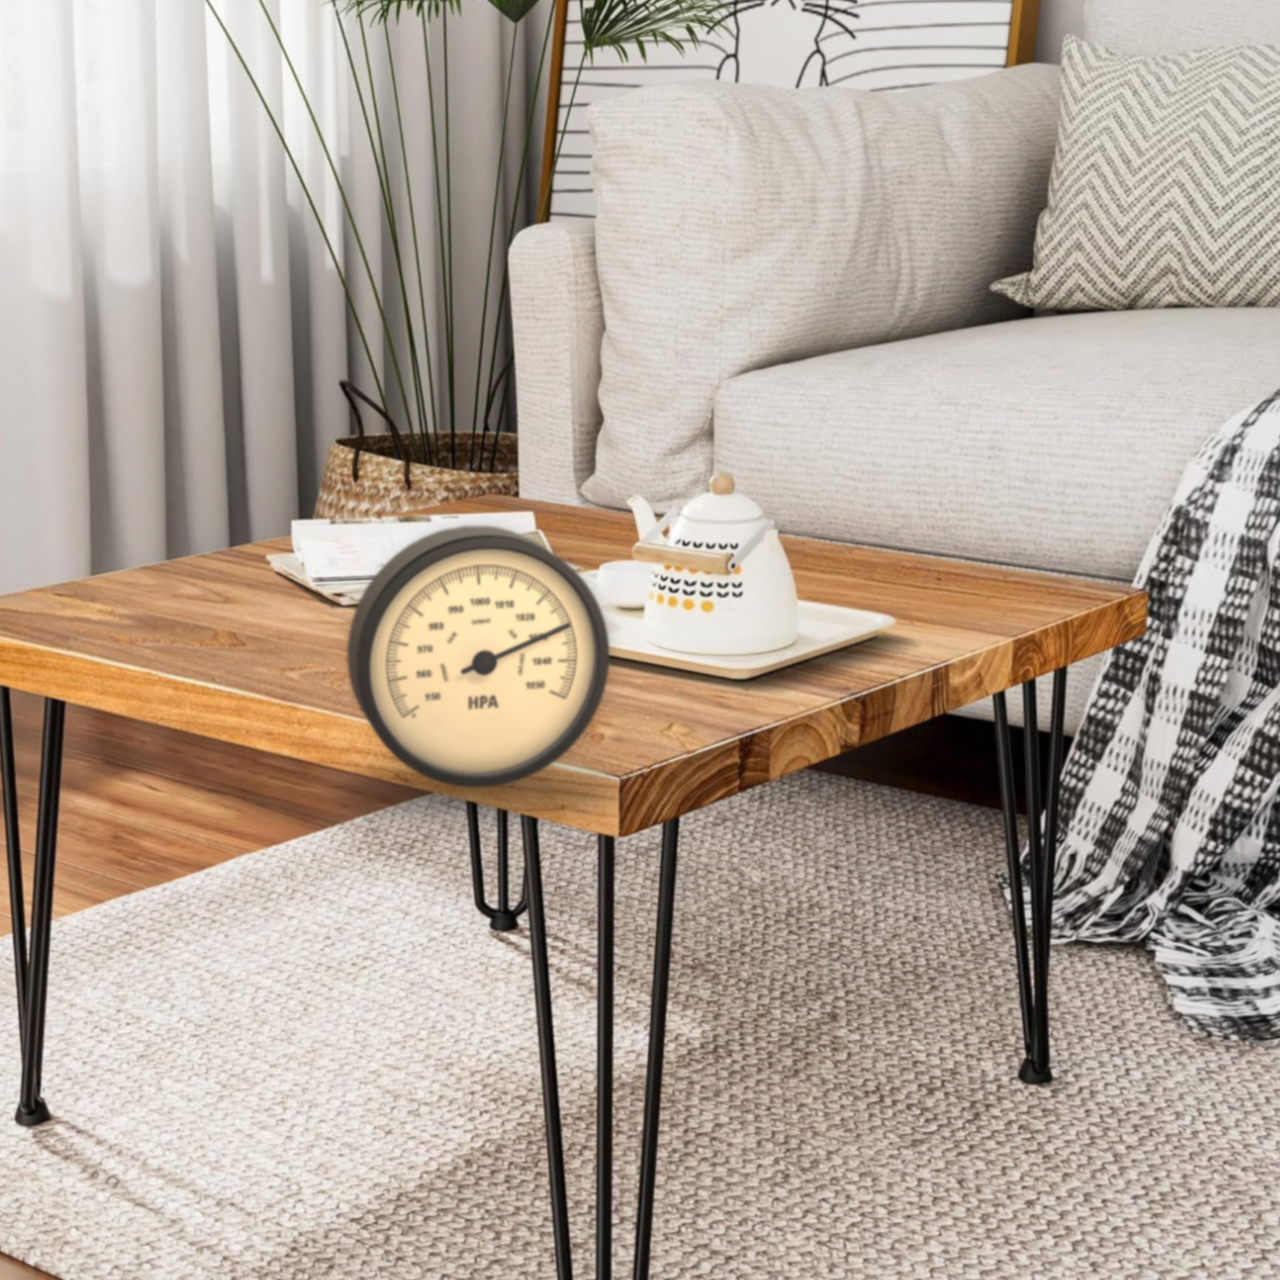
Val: 1030 hPa
